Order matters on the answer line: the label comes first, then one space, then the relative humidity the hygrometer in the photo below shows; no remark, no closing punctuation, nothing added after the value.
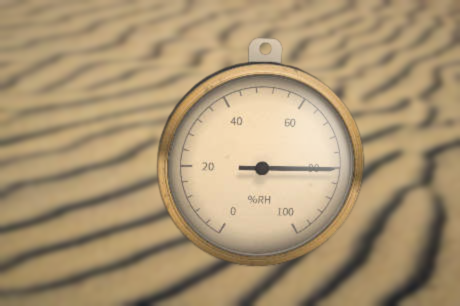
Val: 80 %
